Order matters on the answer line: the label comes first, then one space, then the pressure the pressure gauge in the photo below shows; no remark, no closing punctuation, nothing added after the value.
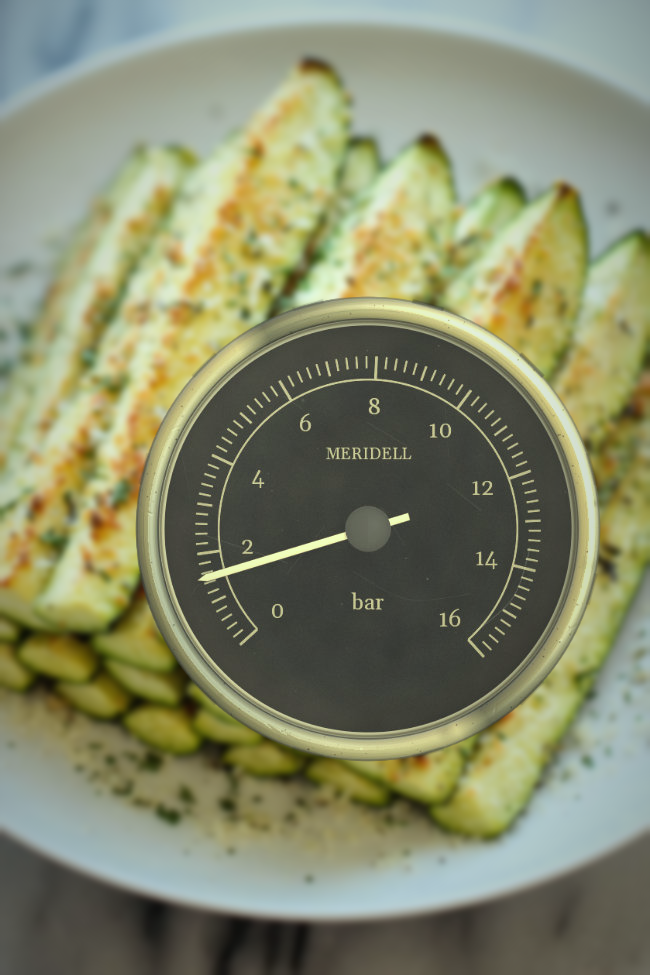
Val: 1.5 bar
